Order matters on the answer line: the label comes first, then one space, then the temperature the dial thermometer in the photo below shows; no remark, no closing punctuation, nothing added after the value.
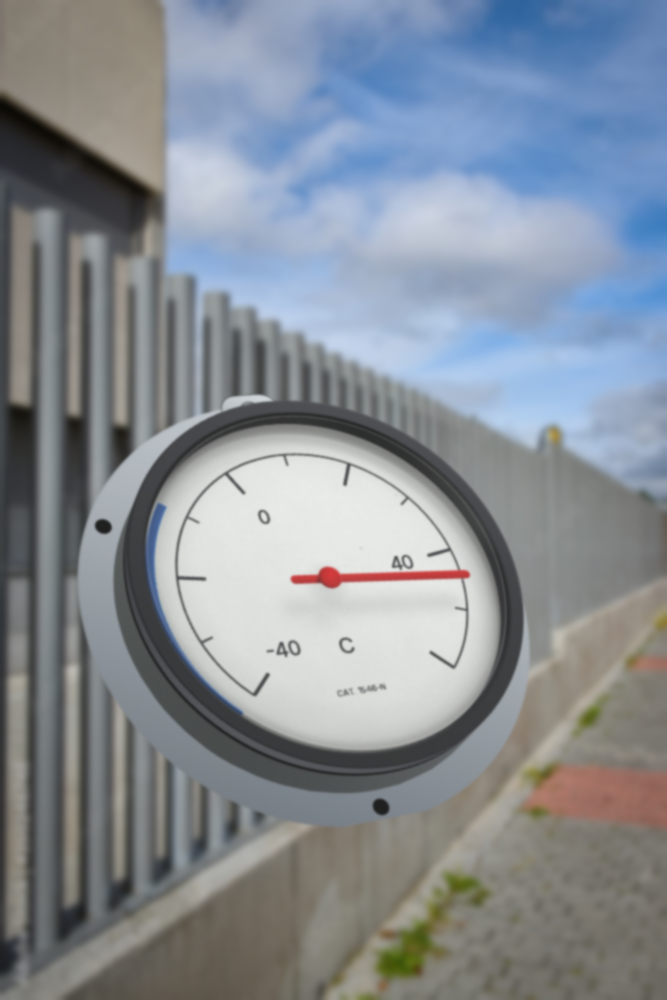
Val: 45 °C
